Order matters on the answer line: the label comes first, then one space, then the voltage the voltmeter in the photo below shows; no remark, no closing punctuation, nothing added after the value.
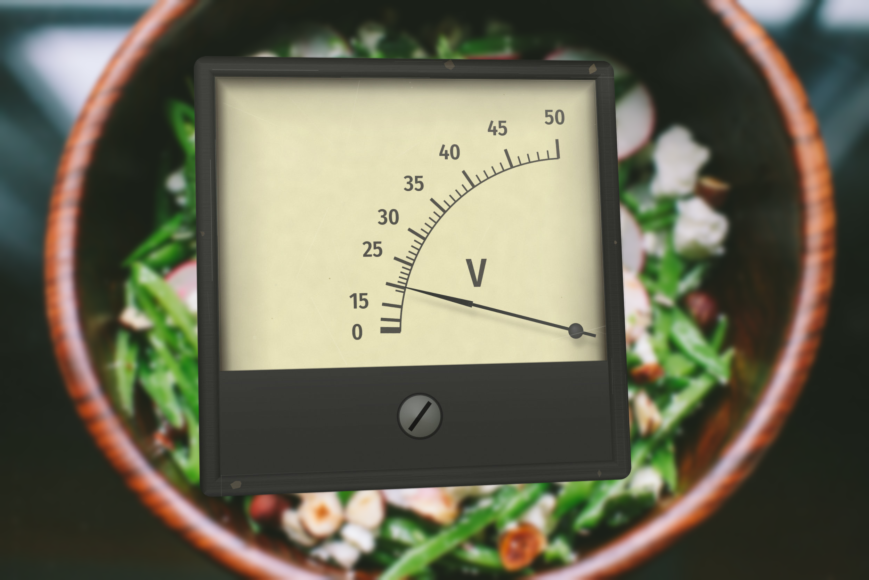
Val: 20 V
